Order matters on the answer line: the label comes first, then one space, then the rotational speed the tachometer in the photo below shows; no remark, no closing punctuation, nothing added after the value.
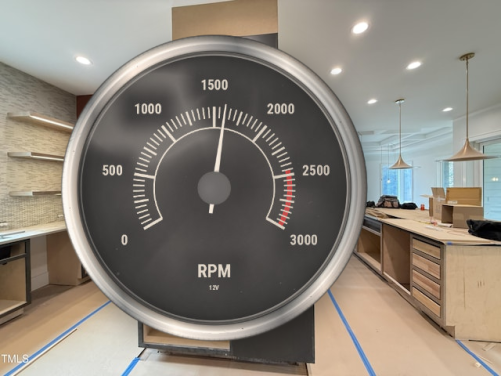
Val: 1600 rpm
